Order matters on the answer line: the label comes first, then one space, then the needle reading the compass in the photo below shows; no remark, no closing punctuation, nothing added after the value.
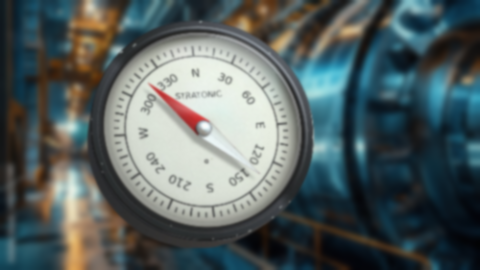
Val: 315 °
